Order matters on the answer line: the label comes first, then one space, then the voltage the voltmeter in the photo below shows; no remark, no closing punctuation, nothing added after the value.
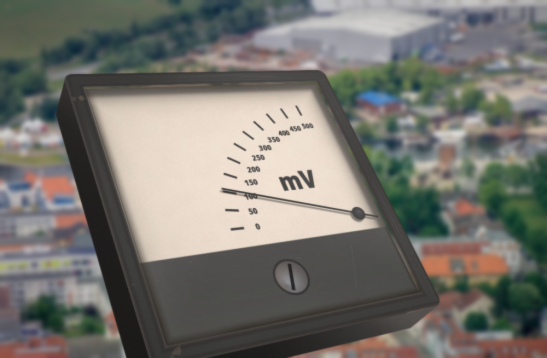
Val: 100 mV
